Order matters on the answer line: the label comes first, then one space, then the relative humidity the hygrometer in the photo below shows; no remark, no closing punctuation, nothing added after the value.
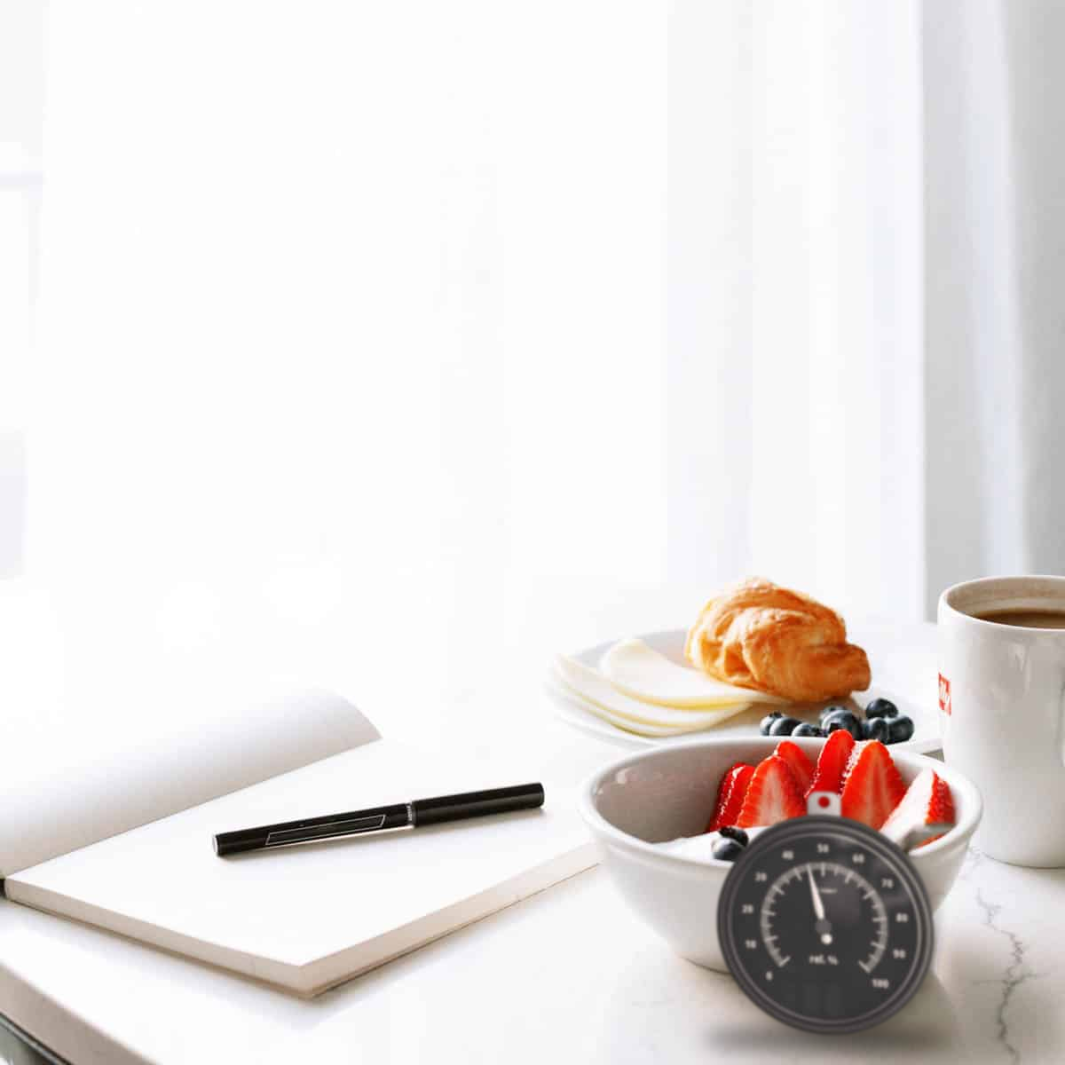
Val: 45 %
